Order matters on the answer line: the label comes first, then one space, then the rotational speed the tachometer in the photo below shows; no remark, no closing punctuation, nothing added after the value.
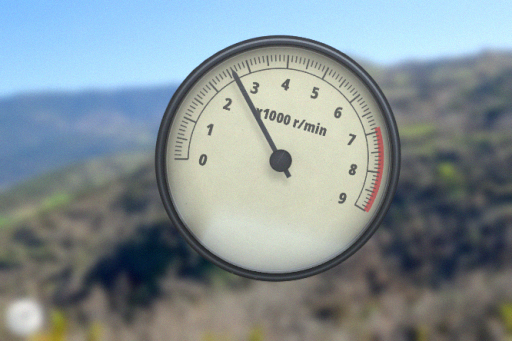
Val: 2600 rpm
